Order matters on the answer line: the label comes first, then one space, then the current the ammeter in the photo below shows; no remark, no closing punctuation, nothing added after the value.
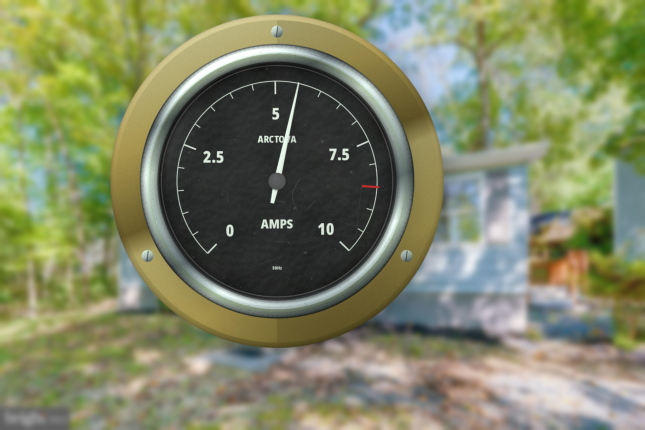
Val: 5.5 A
